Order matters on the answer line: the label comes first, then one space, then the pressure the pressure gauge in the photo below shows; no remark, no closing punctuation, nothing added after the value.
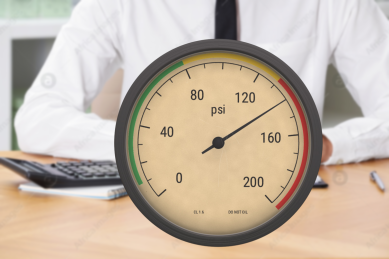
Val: 140 psi
